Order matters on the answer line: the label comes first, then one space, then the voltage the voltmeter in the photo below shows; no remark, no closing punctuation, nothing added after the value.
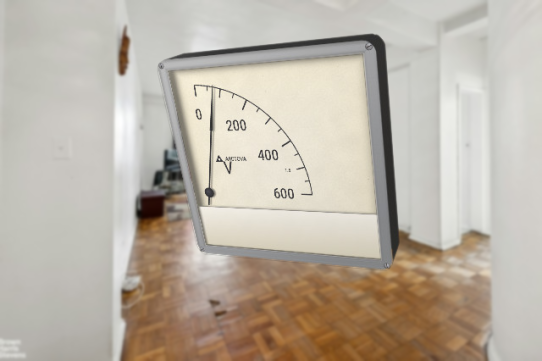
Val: 75 V
